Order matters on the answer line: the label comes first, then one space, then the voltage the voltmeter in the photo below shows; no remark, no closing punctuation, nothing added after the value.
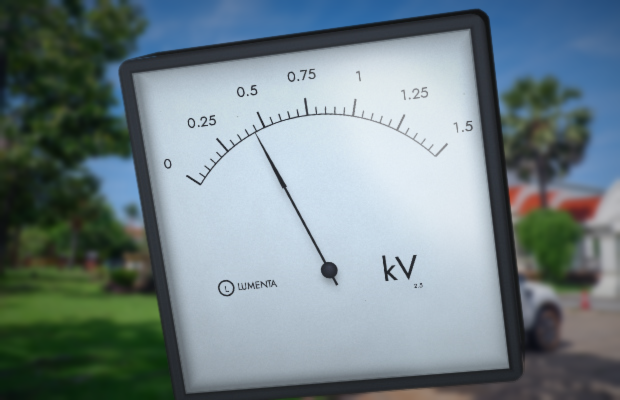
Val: 0.45 kV
